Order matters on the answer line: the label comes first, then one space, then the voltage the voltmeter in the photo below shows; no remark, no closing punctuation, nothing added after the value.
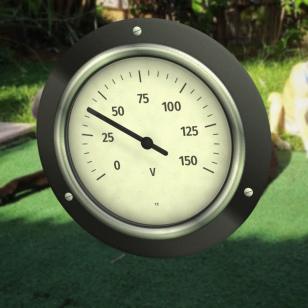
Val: 40 V
